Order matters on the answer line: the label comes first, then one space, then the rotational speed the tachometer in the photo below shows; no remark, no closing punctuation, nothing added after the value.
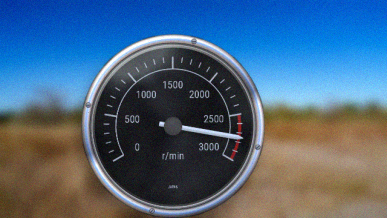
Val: 2750 rpm
